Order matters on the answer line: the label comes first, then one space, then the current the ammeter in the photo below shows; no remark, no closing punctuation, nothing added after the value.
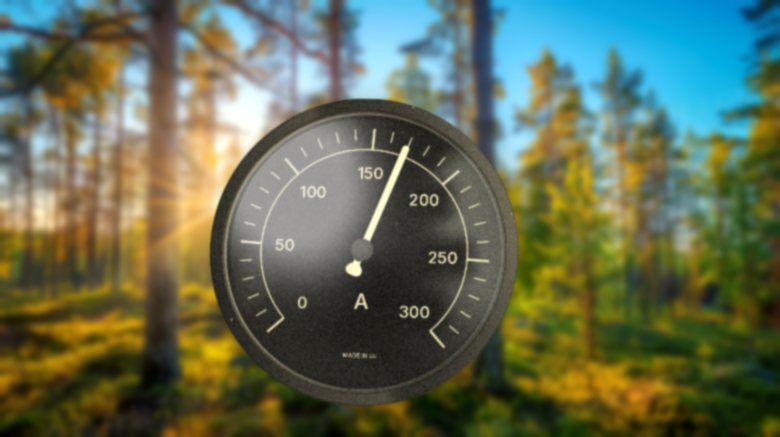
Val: 170 A
